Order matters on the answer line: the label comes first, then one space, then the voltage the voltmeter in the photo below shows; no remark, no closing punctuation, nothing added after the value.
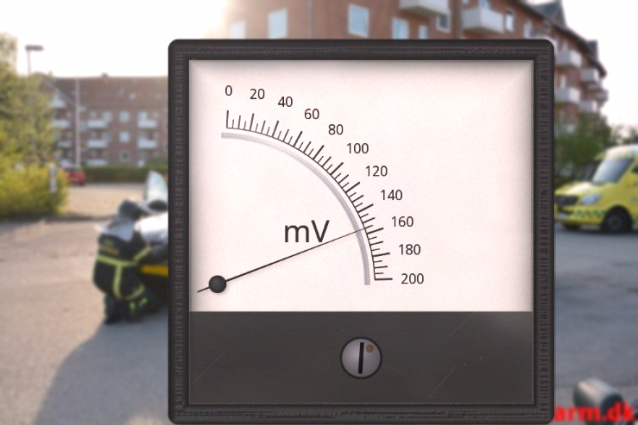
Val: 155 mV
